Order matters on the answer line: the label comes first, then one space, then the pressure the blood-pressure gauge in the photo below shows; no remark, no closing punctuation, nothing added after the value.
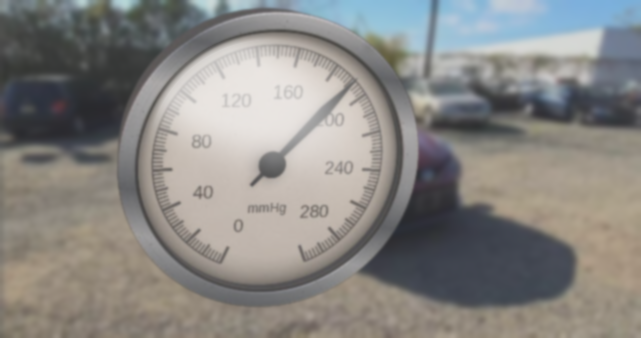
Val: 190 mmHg
